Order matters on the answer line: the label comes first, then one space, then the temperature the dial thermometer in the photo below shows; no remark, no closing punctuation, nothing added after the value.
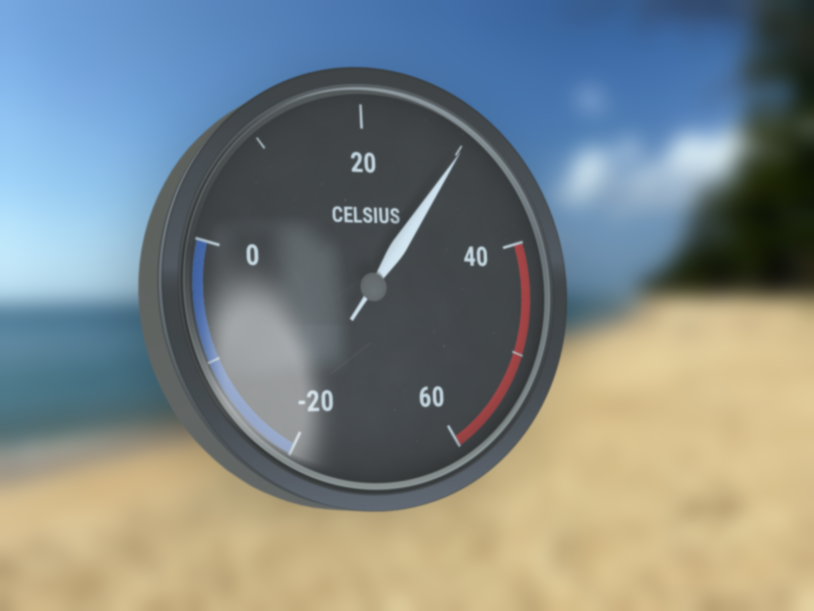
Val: 30 °C
